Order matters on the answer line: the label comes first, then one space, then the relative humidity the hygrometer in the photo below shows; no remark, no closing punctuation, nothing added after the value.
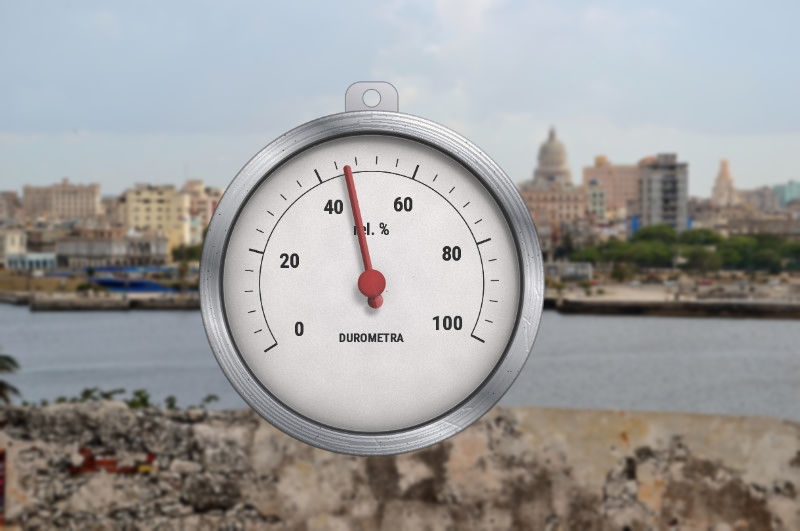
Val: 46 %
